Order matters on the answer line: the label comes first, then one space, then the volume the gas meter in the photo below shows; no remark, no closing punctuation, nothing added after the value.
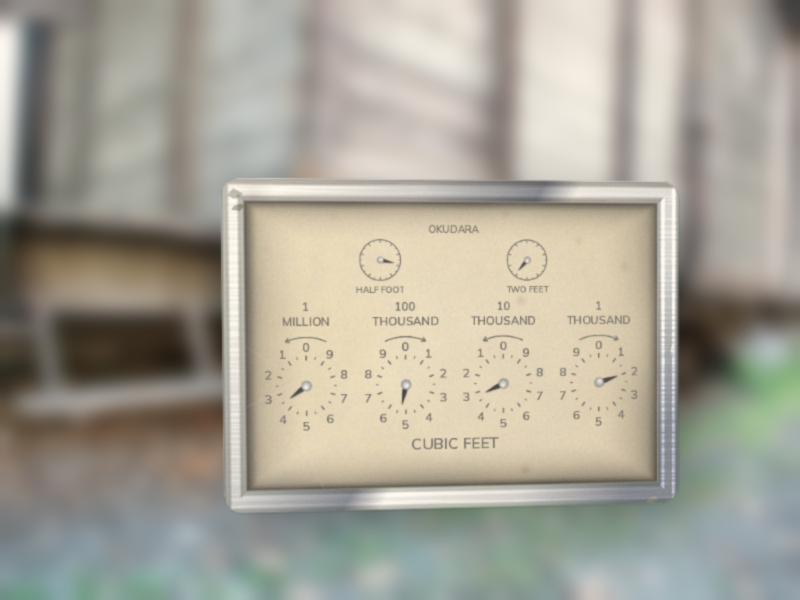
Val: 353200 ft³
